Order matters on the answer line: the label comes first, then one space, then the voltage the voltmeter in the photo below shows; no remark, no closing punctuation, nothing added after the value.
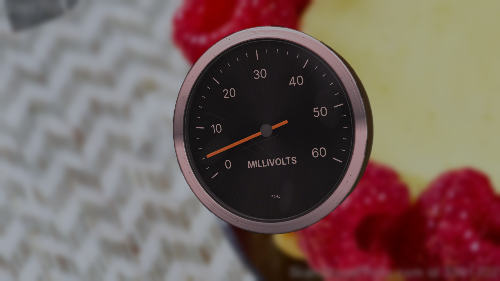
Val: 4 mV
